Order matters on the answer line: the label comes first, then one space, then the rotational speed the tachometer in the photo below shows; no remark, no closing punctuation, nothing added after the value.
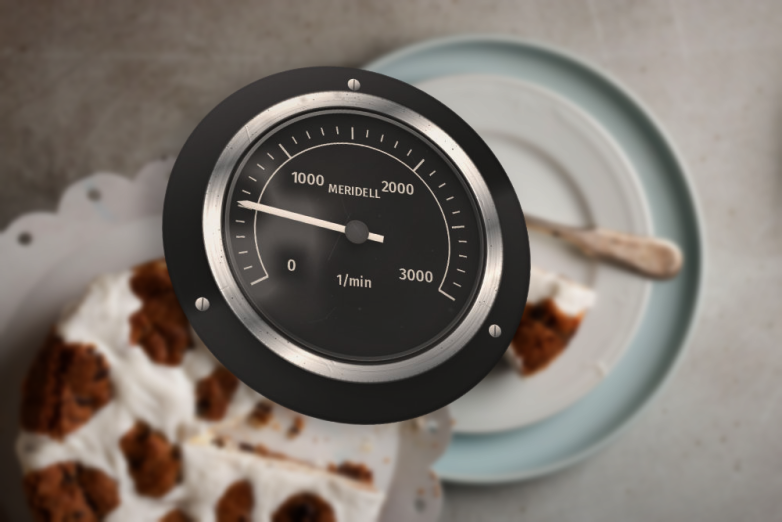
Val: 500 rpm
